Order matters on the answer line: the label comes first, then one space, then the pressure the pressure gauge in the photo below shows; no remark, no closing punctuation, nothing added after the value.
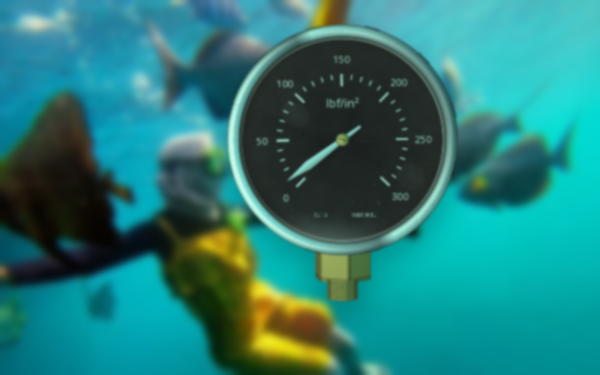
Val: 10 psi
